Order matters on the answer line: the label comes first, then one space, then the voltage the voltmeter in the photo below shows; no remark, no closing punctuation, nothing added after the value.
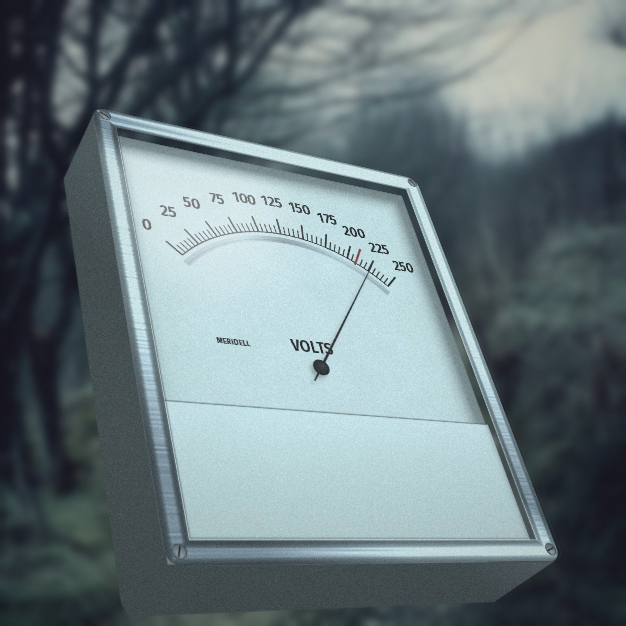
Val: 225 V
